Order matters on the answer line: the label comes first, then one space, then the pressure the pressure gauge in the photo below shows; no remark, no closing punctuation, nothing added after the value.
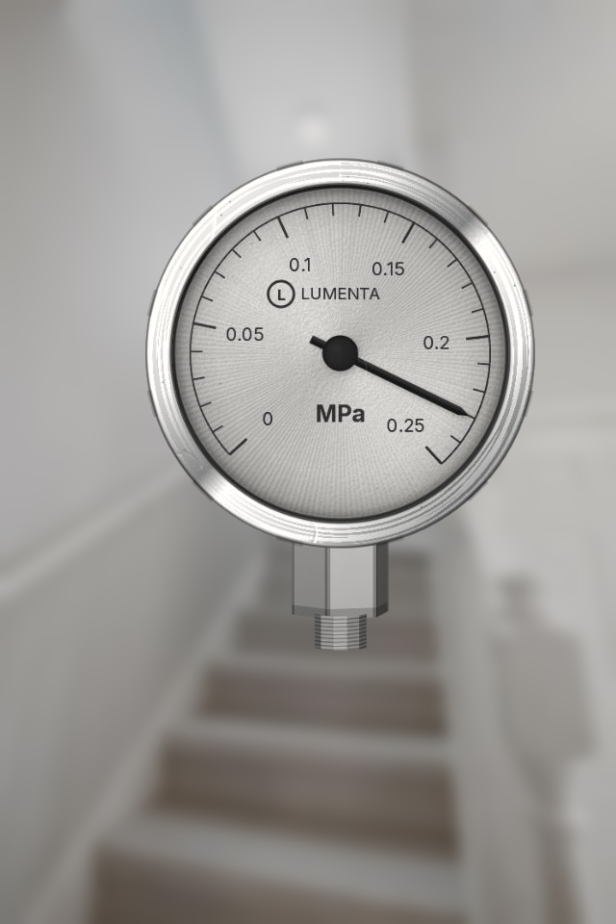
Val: 0.23 MPa
